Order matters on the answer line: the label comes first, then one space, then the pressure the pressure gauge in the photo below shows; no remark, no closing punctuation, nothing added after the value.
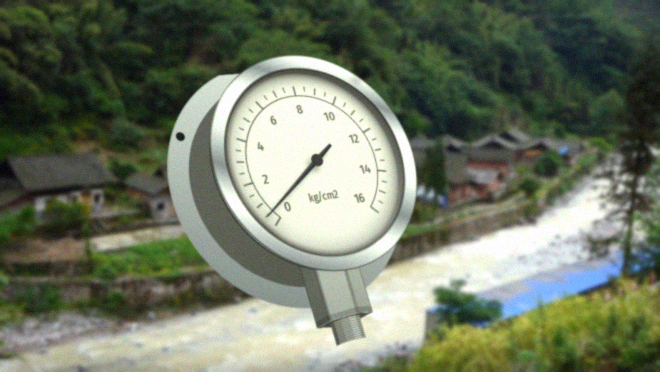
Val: 0.5 kg/cm²
